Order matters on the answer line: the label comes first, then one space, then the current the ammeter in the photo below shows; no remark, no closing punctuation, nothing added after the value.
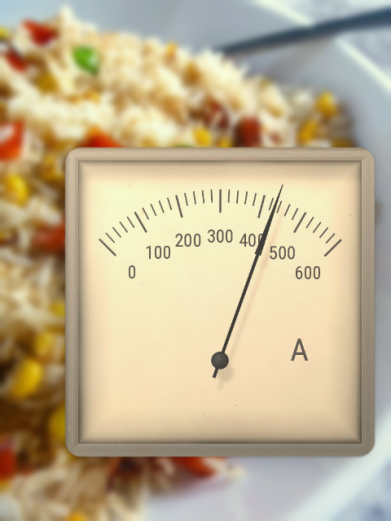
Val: 430 A
